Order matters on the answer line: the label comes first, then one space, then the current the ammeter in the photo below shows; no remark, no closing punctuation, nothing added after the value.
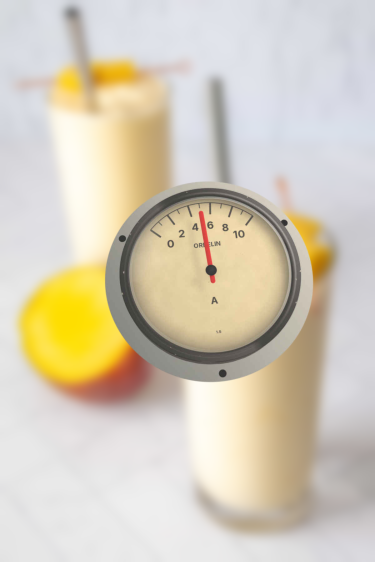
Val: 5 A
